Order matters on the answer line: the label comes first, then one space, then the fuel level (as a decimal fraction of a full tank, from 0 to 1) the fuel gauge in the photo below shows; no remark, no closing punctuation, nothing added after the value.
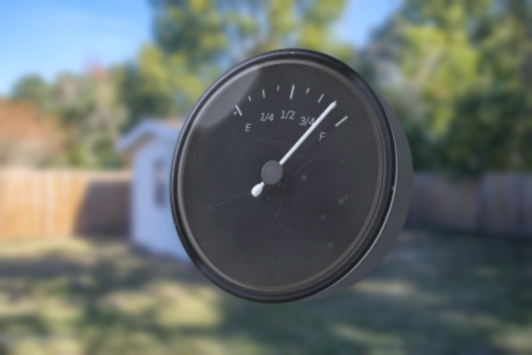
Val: 0.875
